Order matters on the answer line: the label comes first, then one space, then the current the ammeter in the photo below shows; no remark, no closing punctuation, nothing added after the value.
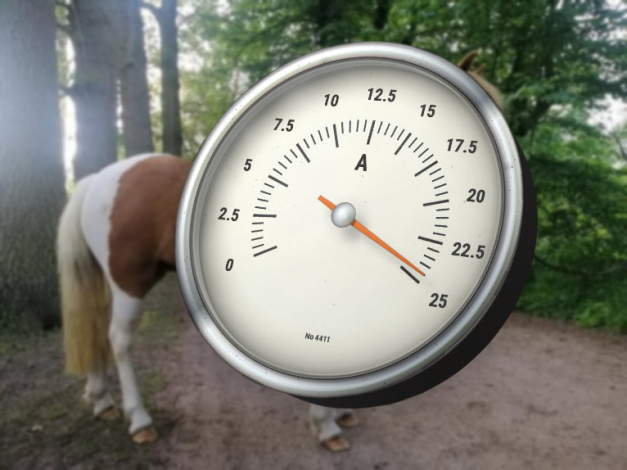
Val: 24.5 A
